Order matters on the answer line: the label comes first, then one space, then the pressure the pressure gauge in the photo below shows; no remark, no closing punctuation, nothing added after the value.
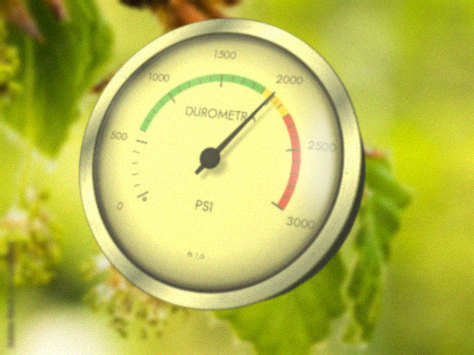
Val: 2000 psi
